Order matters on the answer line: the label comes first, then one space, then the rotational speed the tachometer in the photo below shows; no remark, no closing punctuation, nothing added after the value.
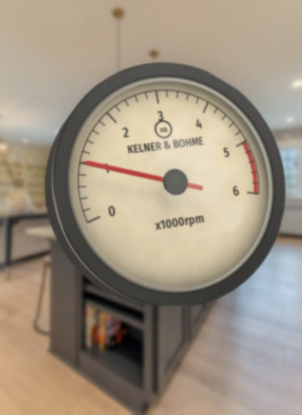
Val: 1000 rpm
